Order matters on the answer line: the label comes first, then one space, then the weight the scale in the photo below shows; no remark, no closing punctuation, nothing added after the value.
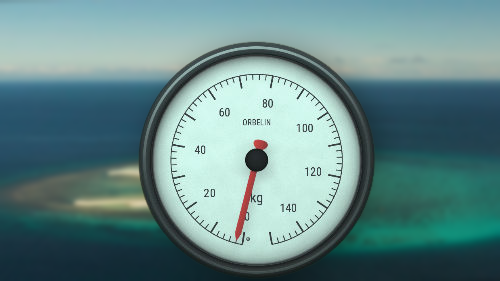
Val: 2 kg
